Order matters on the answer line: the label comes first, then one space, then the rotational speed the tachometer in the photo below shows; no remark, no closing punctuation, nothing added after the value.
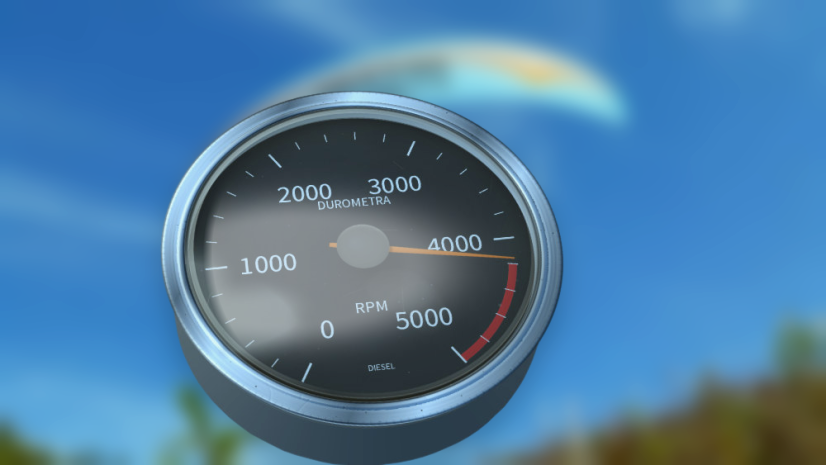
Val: 4200 rpm
